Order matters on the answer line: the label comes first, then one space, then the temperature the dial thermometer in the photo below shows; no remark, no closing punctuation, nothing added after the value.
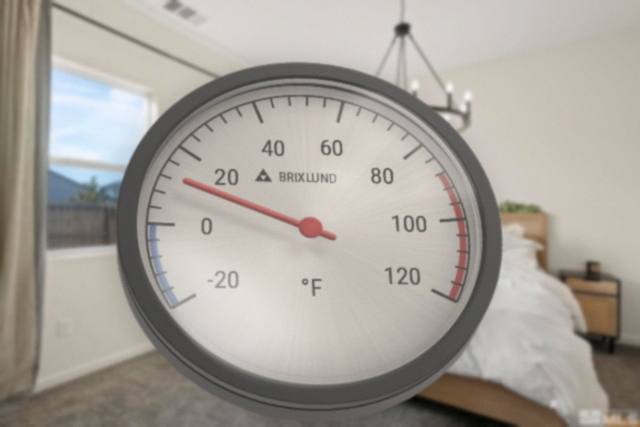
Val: 12 °F
